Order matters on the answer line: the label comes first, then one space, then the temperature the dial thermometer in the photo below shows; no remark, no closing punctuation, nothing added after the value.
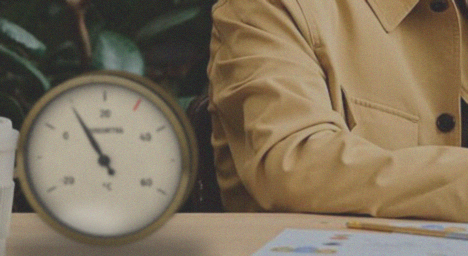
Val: 10 °C
